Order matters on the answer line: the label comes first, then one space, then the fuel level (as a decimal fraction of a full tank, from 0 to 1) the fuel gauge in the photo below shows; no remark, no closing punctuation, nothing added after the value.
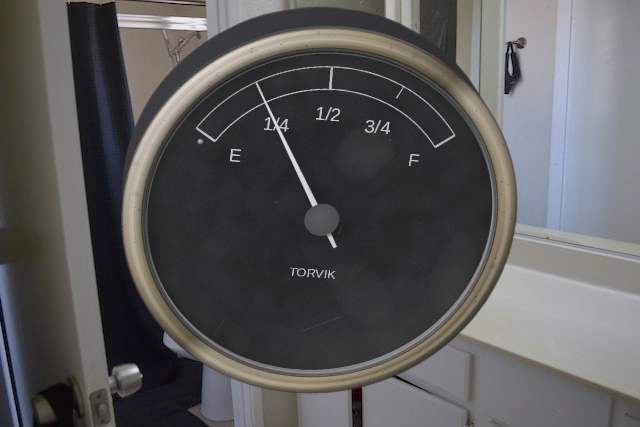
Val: 0.25
